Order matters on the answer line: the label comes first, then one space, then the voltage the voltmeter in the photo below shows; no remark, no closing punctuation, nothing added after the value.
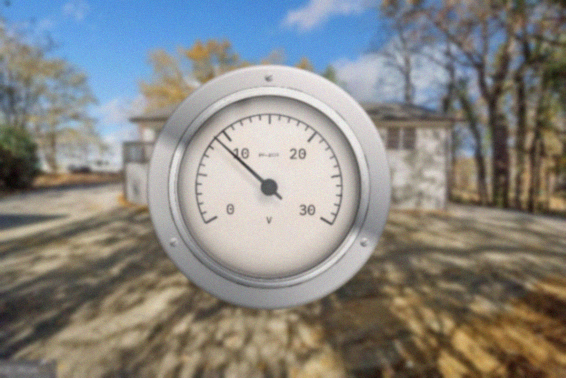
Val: 9 V
